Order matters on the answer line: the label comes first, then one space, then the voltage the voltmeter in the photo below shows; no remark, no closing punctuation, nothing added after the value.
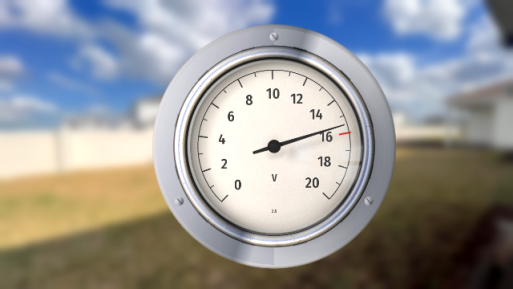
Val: 15.5 V
